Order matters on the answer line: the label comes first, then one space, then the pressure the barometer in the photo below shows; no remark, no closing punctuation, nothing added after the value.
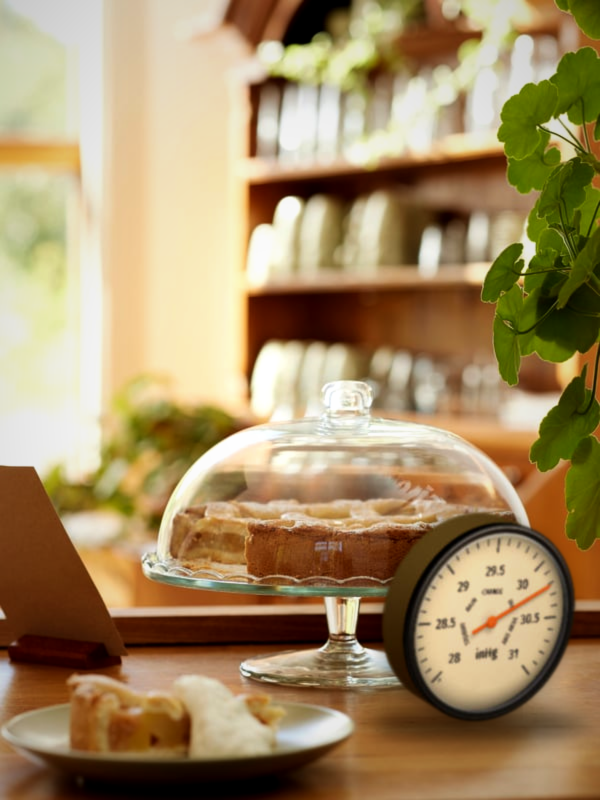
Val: 30.2 inHg
